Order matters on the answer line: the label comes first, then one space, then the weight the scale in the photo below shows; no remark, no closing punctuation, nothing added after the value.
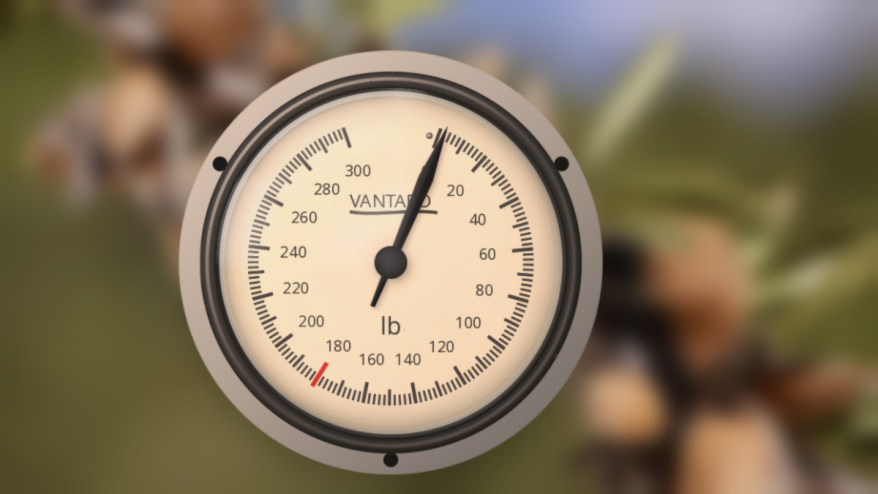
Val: 2 lb
